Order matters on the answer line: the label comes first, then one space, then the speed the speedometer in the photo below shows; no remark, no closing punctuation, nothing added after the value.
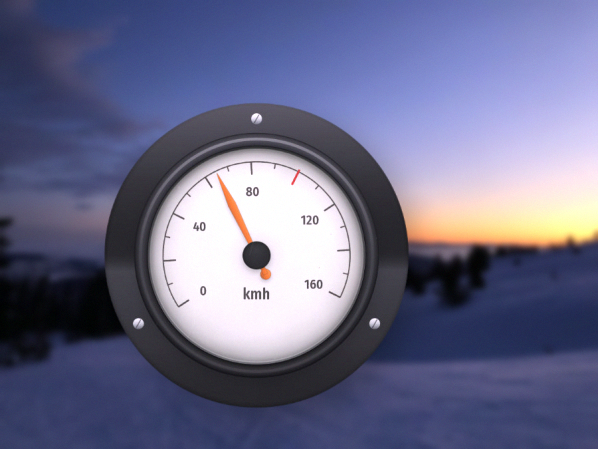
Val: 65 km/h
